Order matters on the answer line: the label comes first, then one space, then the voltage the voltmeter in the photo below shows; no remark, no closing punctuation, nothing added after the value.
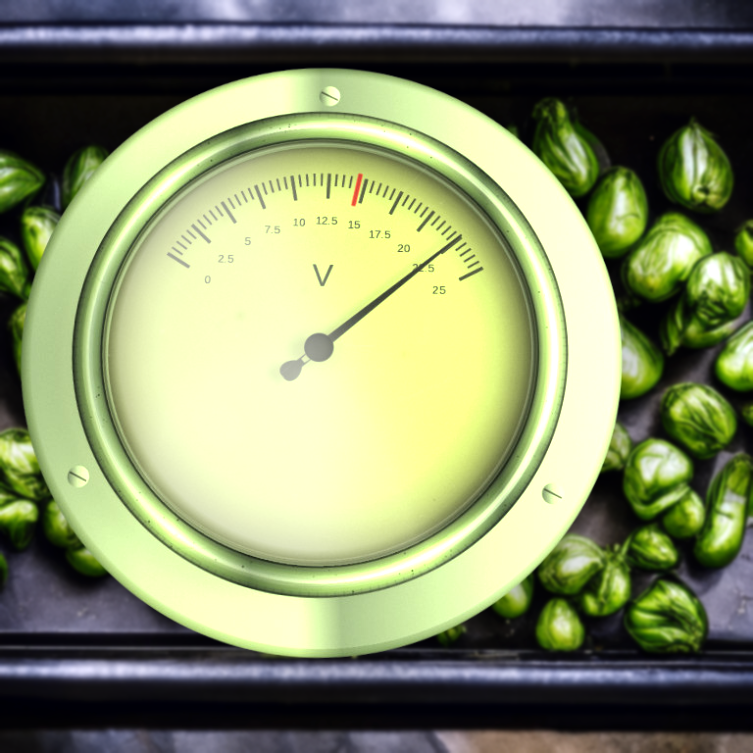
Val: 22.5 V
